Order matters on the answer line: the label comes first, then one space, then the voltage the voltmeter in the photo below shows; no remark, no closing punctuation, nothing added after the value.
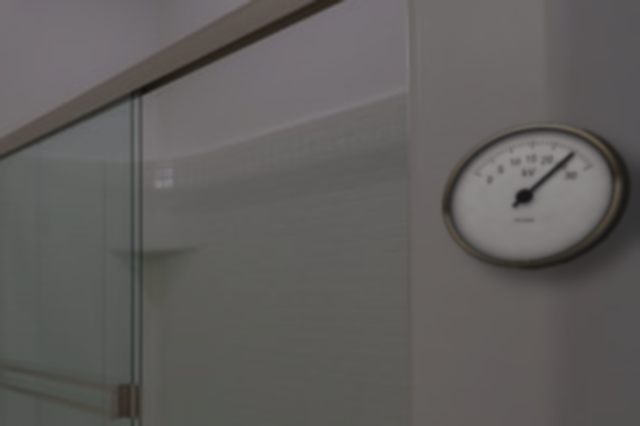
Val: 25 kV
